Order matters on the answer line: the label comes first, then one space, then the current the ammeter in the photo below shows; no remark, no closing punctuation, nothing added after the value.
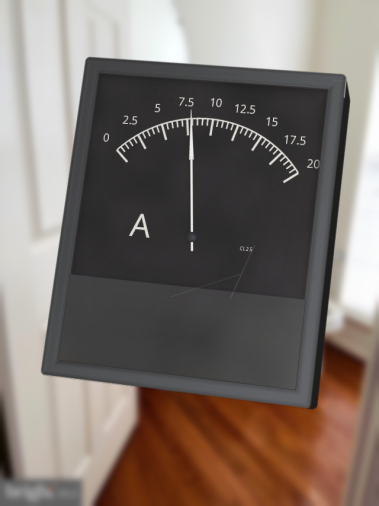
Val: 8 A
